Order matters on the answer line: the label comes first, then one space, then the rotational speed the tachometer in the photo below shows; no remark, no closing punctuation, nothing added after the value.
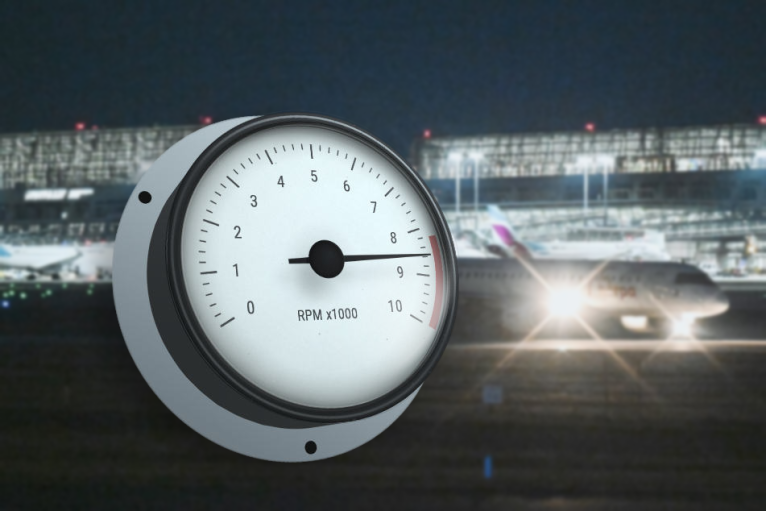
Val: 8600 rpm
